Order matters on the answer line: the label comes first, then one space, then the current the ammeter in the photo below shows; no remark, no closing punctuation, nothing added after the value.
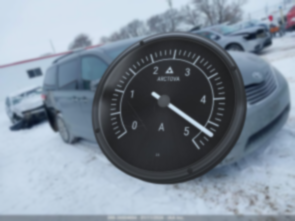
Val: 4.7 A
